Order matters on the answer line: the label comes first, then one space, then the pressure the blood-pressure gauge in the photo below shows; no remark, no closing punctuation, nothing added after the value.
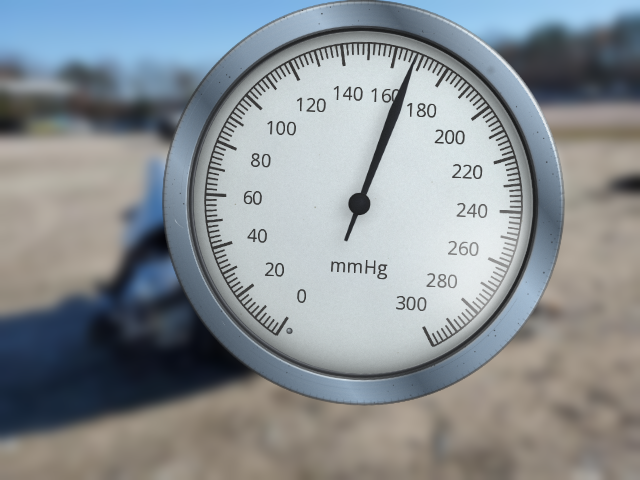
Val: 168 mmHg
